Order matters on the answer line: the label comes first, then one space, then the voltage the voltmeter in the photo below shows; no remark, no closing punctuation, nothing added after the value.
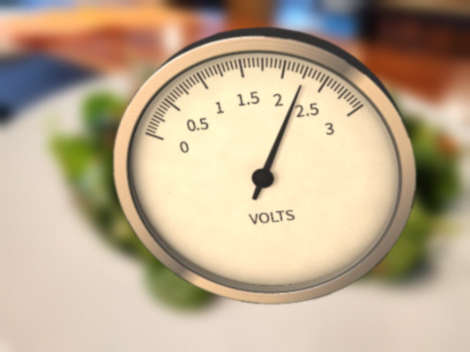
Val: 2.25 V
